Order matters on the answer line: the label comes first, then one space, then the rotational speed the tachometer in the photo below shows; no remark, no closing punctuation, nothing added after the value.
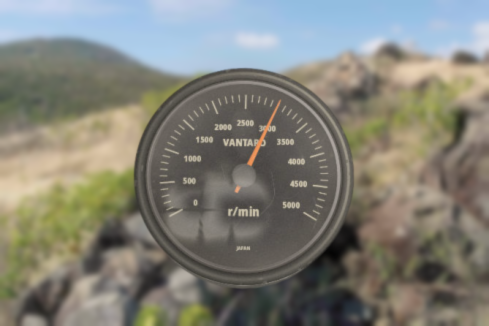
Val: 3000 rpm
